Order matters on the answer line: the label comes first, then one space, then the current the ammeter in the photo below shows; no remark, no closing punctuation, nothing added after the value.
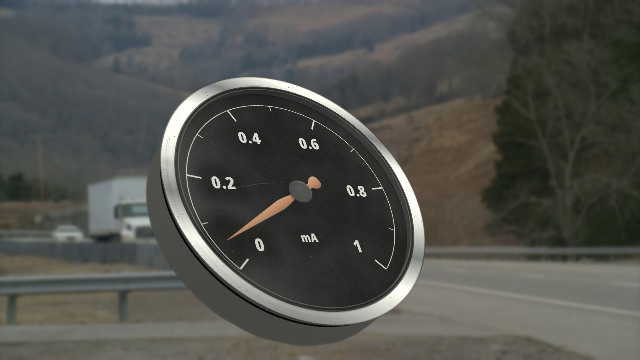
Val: 0.05 mA
